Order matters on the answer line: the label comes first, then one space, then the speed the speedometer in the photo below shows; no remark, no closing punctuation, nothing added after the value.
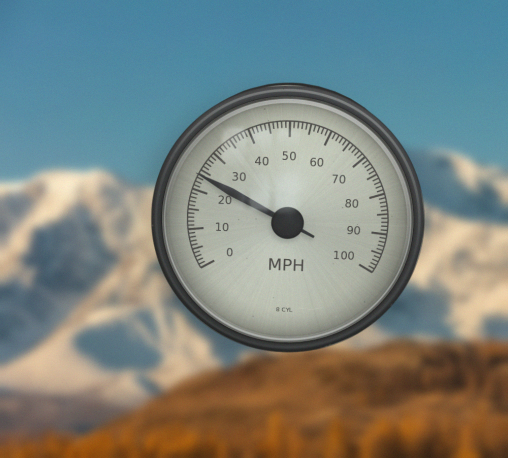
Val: 24 mph
